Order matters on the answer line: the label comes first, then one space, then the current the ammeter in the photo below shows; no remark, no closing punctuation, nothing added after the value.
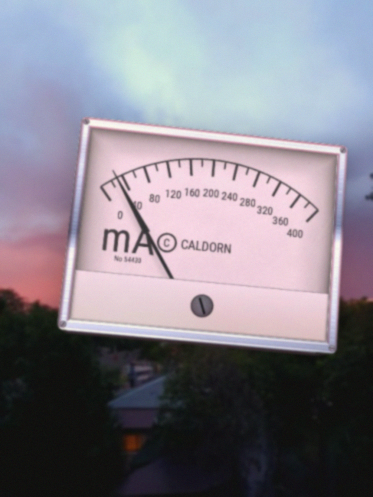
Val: 30 mA
